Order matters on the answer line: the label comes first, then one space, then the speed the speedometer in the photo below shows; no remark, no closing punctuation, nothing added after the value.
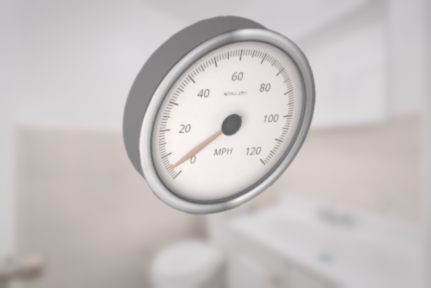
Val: 5 mph
